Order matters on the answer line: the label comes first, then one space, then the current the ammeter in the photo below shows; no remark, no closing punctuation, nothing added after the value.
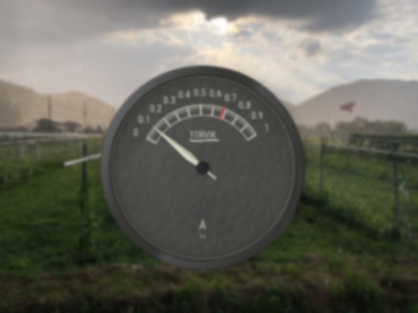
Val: 0.1 A
